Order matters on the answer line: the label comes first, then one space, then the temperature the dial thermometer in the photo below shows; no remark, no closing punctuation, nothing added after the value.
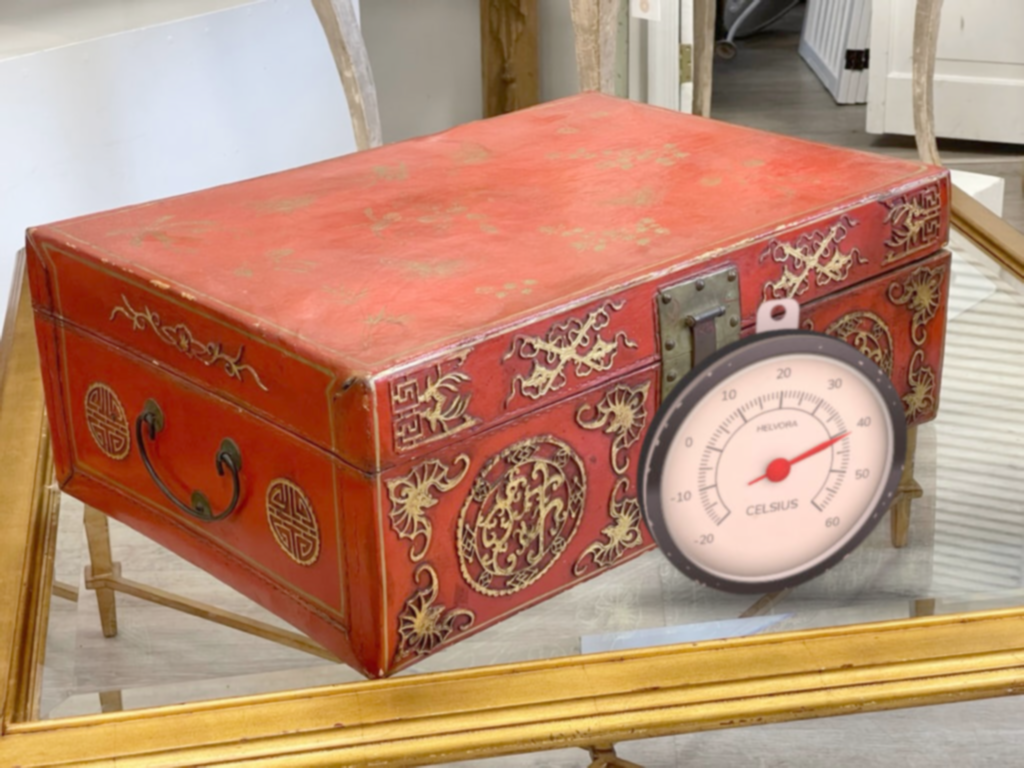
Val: 40 °C
